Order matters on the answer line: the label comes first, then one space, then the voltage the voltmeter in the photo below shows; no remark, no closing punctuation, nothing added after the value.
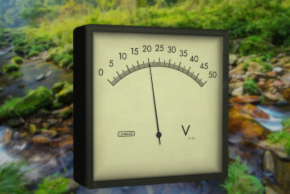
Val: 20 V
